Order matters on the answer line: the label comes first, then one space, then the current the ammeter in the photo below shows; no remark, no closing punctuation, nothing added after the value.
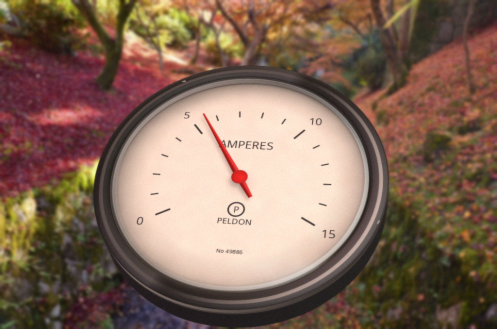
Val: 5.5 A
